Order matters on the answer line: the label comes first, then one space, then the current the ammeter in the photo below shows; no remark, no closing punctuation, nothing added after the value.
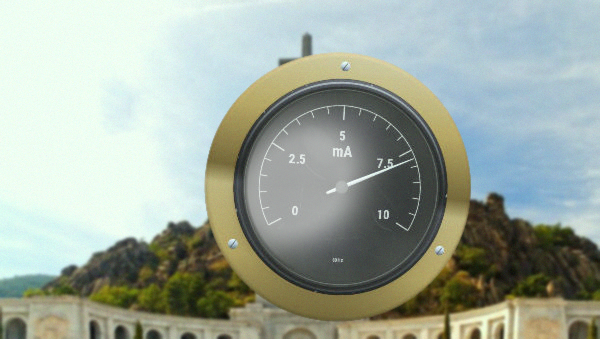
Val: 7.75 mA
